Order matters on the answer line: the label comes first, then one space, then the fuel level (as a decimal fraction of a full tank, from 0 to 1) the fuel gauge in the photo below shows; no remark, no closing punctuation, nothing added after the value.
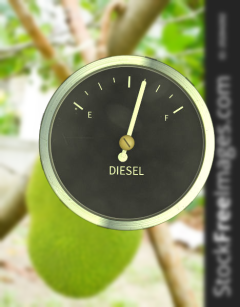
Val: 0.625
